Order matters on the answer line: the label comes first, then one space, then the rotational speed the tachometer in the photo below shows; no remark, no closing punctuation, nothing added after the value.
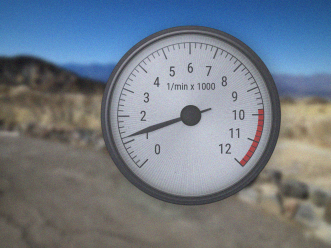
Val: 1200 rpm
